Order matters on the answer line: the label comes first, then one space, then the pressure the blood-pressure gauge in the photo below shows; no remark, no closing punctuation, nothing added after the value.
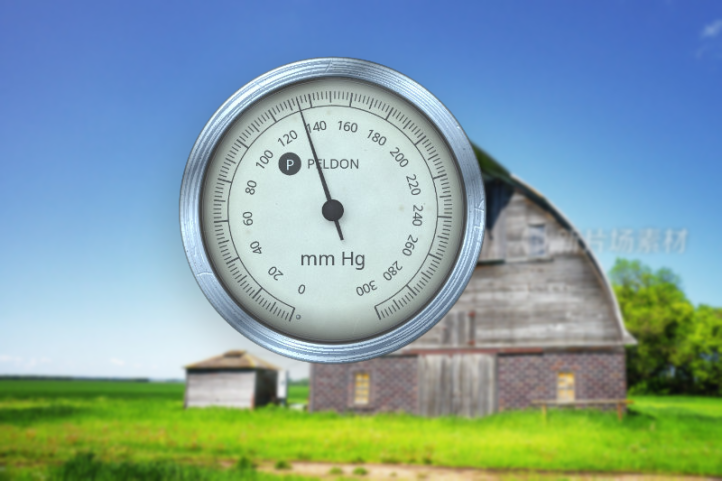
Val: 134 mmHg
